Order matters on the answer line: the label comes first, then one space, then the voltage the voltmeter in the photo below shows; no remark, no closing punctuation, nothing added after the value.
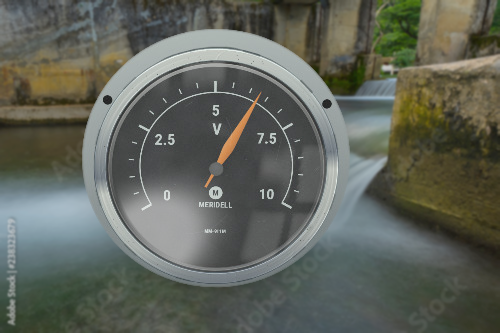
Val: 6.25 V
